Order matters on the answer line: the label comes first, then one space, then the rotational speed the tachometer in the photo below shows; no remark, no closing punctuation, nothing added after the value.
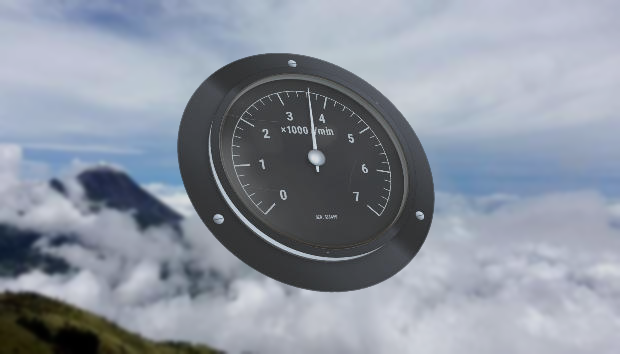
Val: 3600 rpm
